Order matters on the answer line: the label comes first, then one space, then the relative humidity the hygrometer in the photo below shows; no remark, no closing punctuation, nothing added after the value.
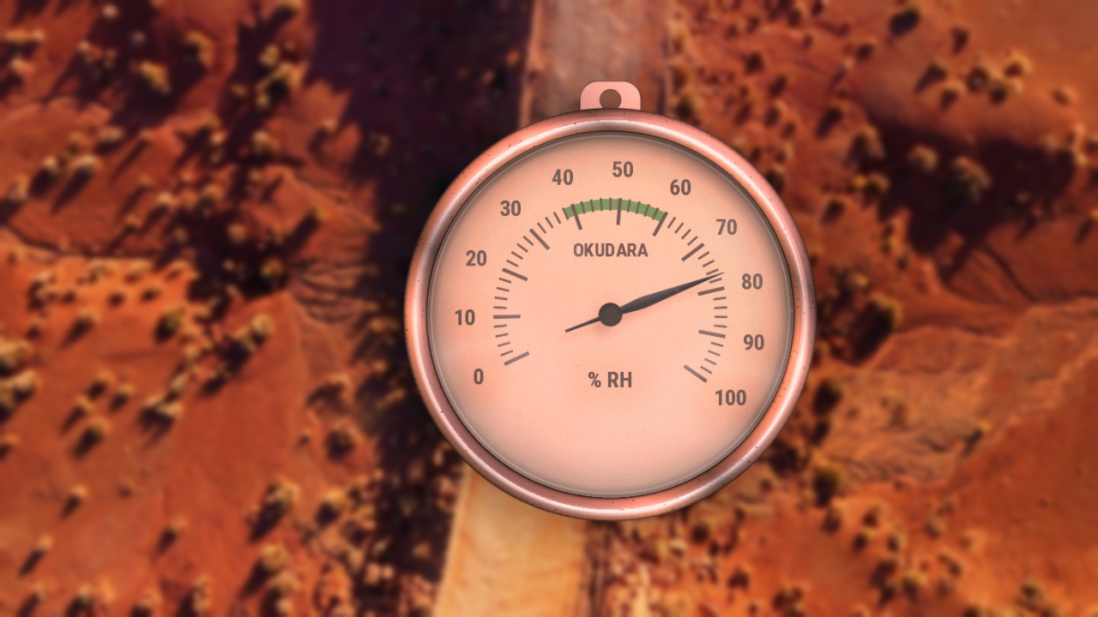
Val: 77 %
